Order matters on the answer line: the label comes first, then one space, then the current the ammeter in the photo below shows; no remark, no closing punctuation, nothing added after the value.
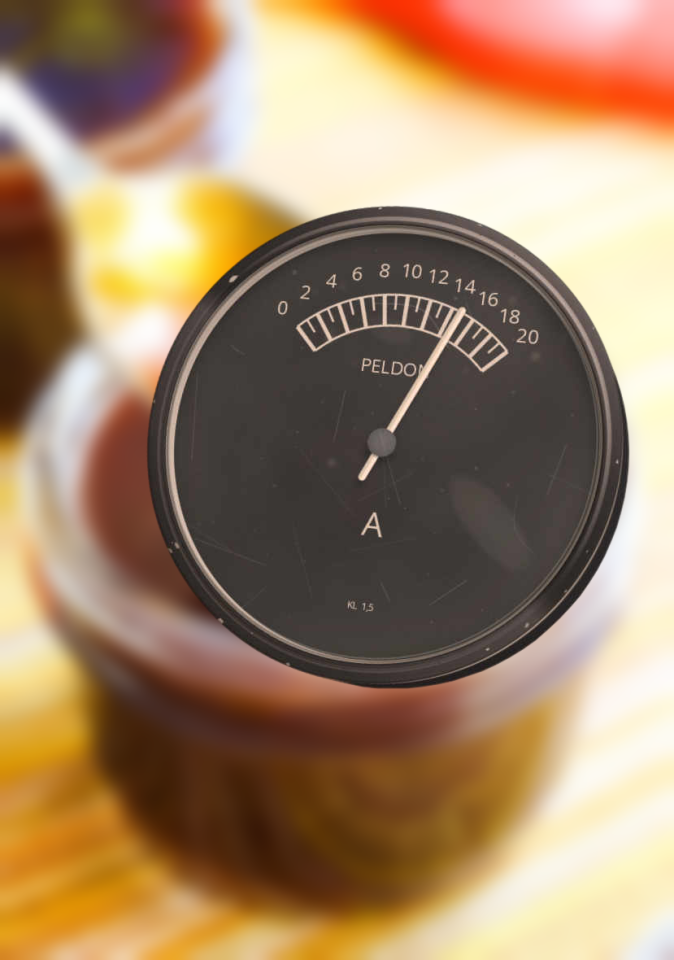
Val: 15 A
